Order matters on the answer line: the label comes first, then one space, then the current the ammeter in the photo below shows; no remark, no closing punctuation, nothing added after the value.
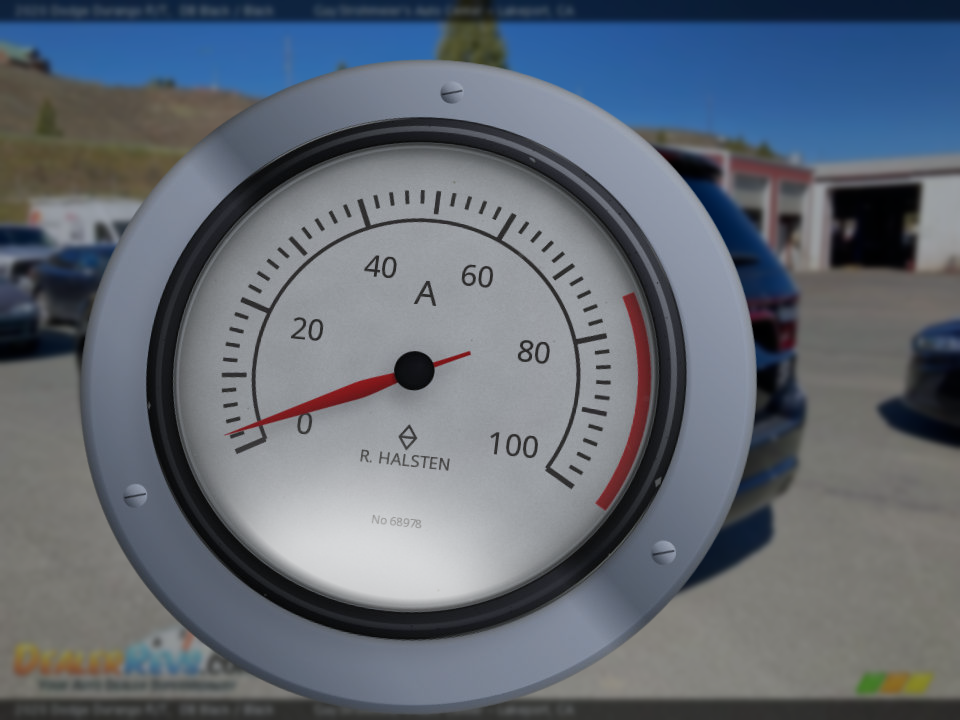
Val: 2 A
